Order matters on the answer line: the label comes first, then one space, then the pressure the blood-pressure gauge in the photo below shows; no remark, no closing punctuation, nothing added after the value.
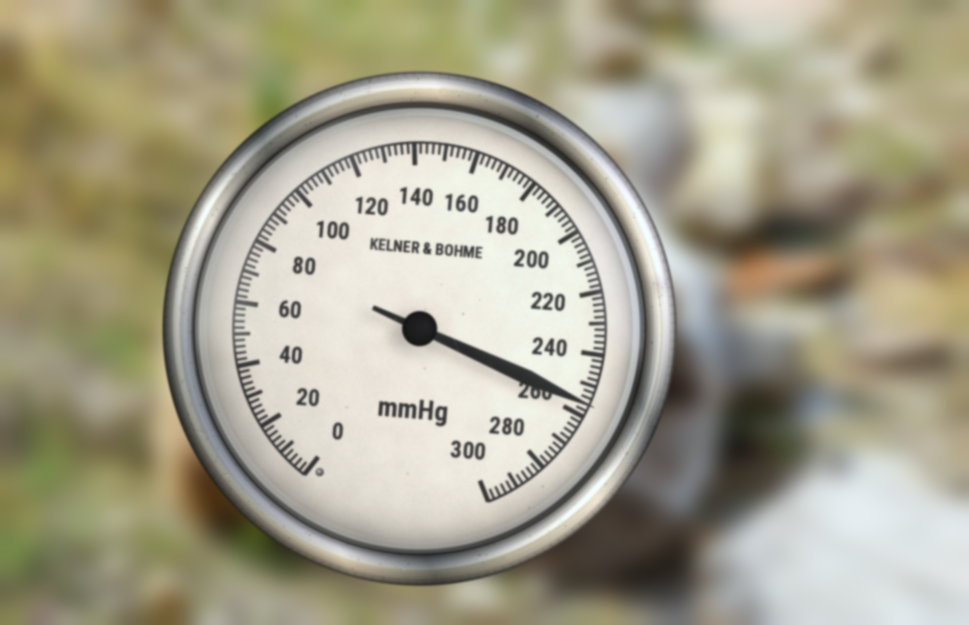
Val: 256 mmHg
